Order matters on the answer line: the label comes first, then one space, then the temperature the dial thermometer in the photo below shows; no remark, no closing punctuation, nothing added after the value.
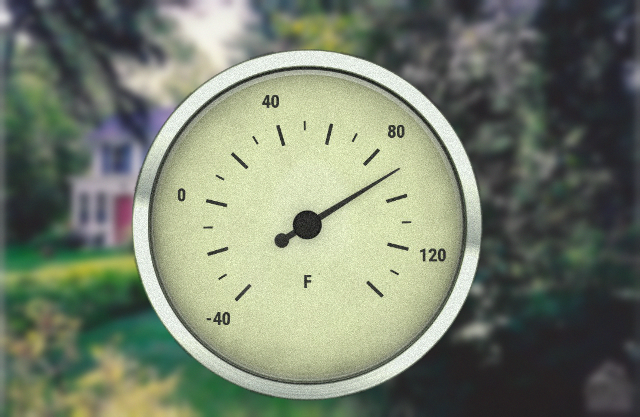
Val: 90 °F
